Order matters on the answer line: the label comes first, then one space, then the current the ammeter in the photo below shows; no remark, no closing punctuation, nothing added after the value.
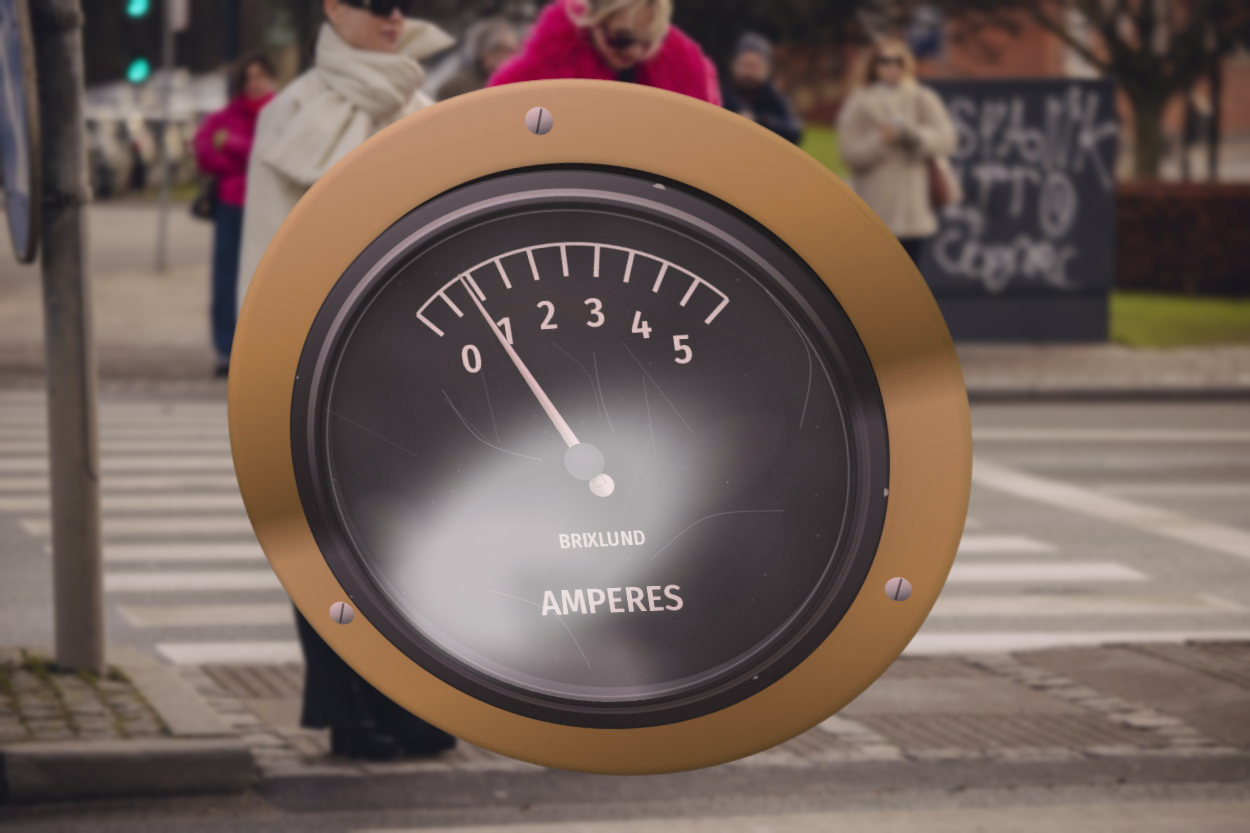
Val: 1 A
